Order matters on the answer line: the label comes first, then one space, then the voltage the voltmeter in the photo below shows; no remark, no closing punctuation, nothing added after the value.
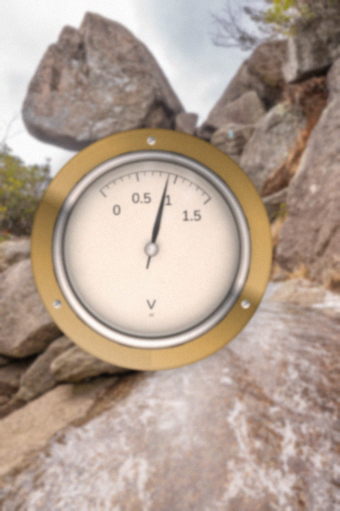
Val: 0.9 V
